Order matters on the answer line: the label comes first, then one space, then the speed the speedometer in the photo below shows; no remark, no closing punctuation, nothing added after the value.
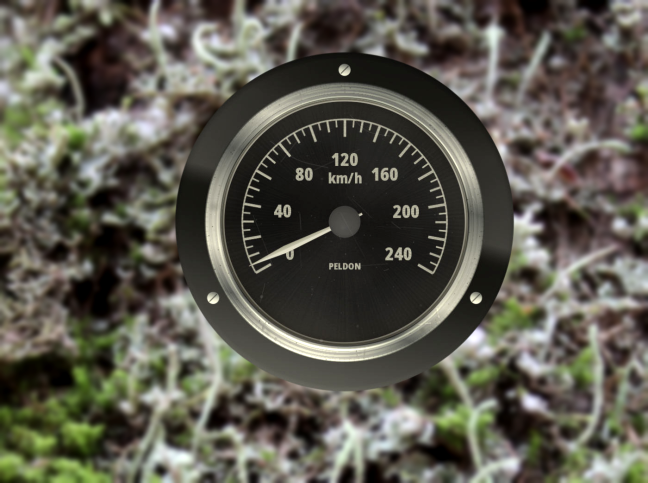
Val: 5 km/h
